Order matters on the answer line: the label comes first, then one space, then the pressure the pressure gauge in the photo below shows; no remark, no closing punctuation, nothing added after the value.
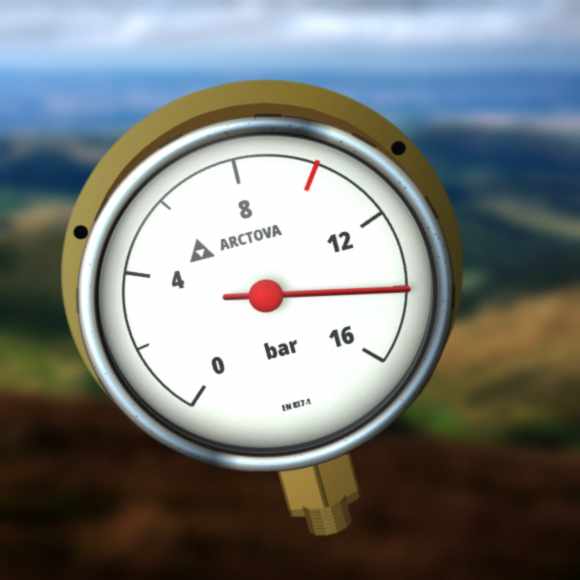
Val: 14 bar
